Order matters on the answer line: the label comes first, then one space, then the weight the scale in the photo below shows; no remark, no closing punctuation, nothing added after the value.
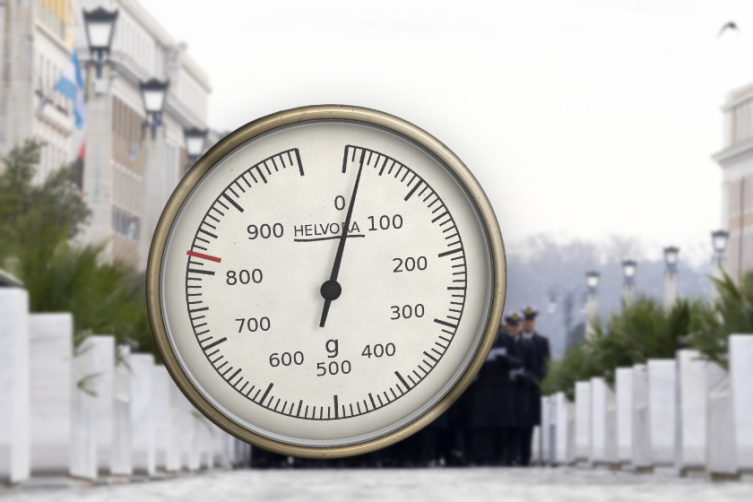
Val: 20 g
